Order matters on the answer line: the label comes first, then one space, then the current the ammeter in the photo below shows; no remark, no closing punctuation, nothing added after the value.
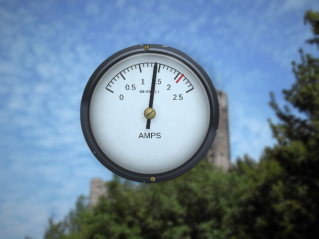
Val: 1.4 A
